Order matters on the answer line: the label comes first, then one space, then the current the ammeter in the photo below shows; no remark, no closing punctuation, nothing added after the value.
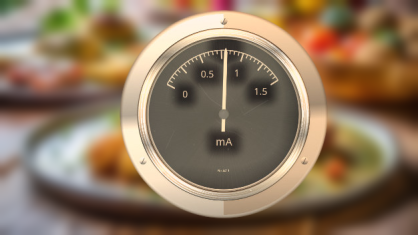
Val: 0.8 mA
